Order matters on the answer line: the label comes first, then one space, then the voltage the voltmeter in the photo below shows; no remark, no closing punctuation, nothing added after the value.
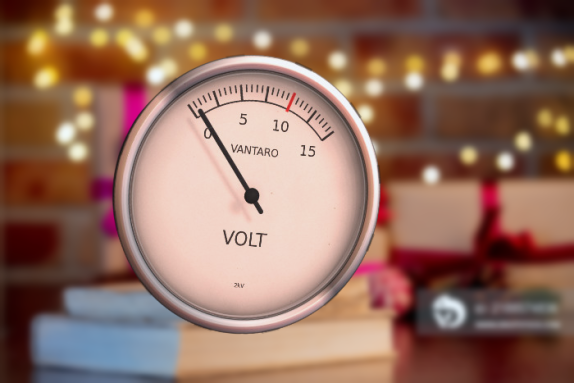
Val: 0.5 V
